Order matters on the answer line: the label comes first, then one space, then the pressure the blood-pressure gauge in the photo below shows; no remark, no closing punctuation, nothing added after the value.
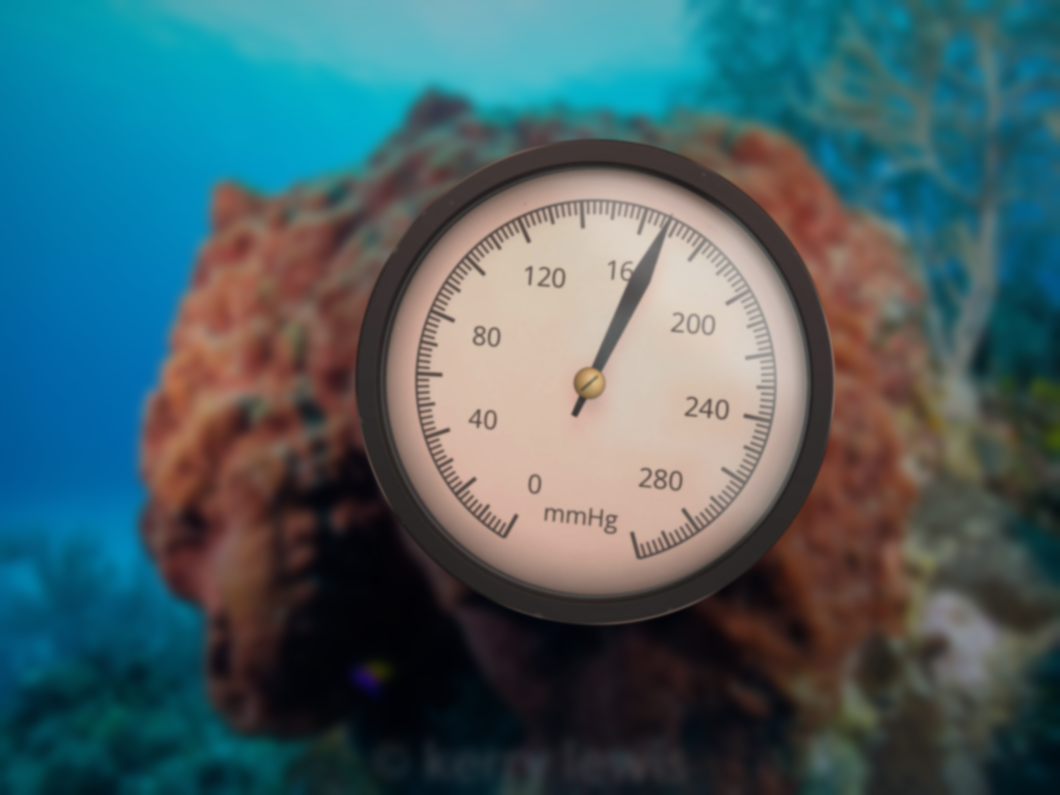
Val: 168 mmHg
